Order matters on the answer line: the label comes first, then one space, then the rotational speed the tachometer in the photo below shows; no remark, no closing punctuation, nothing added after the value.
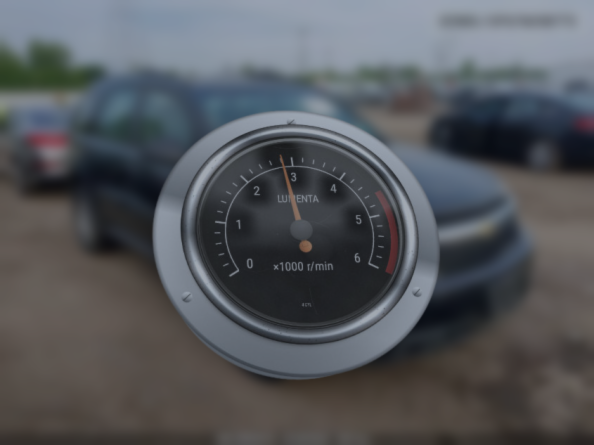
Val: 2800 rpm
